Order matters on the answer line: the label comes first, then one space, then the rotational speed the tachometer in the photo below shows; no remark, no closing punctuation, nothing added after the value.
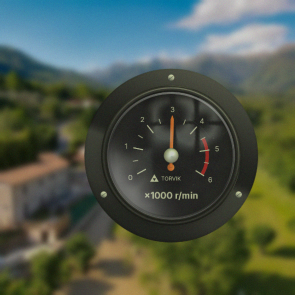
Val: 3000 rpm
